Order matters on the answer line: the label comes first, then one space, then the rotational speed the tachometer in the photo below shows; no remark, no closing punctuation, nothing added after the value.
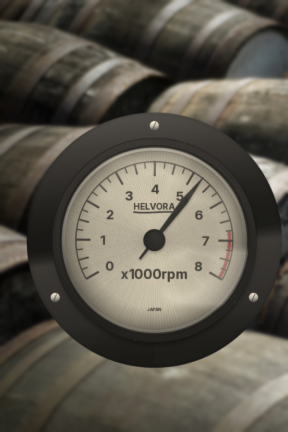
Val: 5250 rpm
